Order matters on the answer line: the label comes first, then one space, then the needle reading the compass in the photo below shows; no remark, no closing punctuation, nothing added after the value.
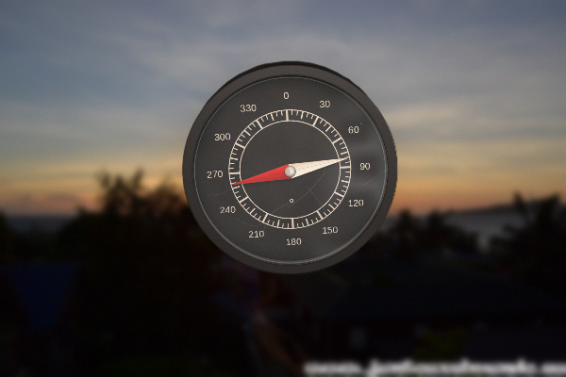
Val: 260 °
